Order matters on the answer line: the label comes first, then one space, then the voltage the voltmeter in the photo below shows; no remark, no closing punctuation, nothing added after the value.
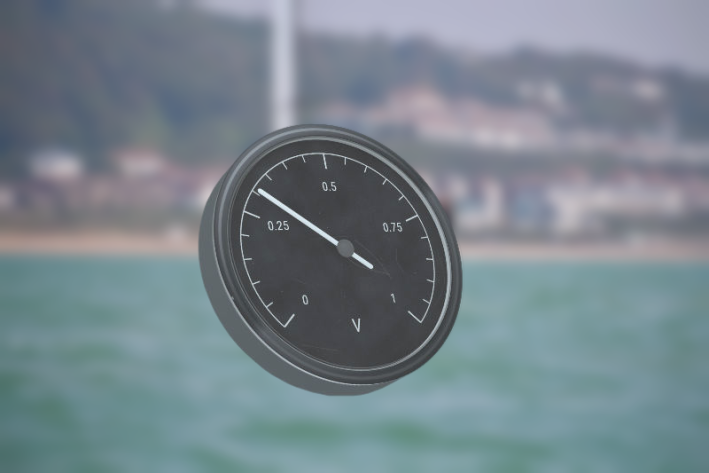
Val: 0.3 V
